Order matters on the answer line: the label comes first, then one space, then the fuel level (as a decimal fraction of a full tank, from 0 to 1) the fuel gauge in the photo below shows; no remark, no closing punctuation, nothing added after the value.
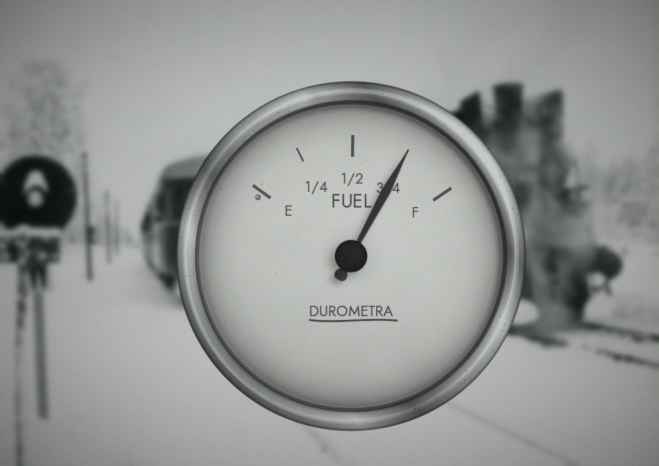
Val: 0.75
